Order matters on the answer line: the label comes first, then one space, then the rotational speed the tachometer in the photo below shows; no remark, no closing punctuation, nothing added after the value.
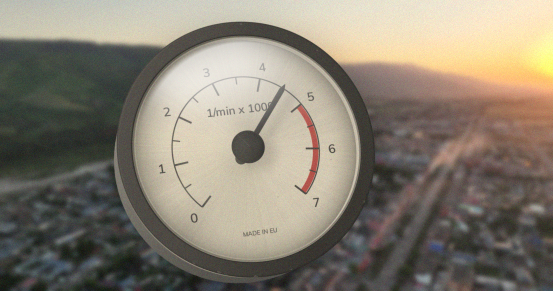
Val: 4500 rpm
